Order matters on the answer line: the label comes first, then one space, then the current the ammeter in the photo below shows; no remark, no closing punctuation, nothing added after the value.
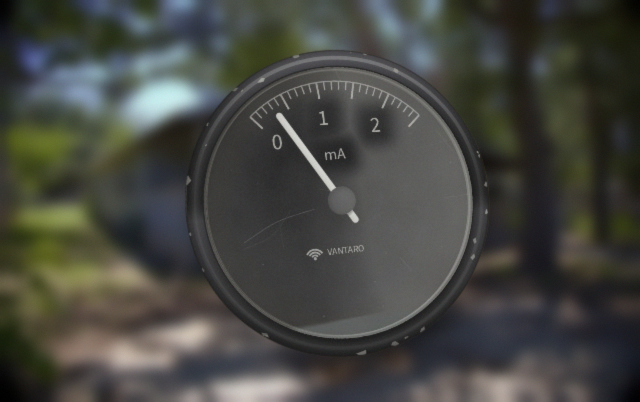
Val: 0.3 mA
